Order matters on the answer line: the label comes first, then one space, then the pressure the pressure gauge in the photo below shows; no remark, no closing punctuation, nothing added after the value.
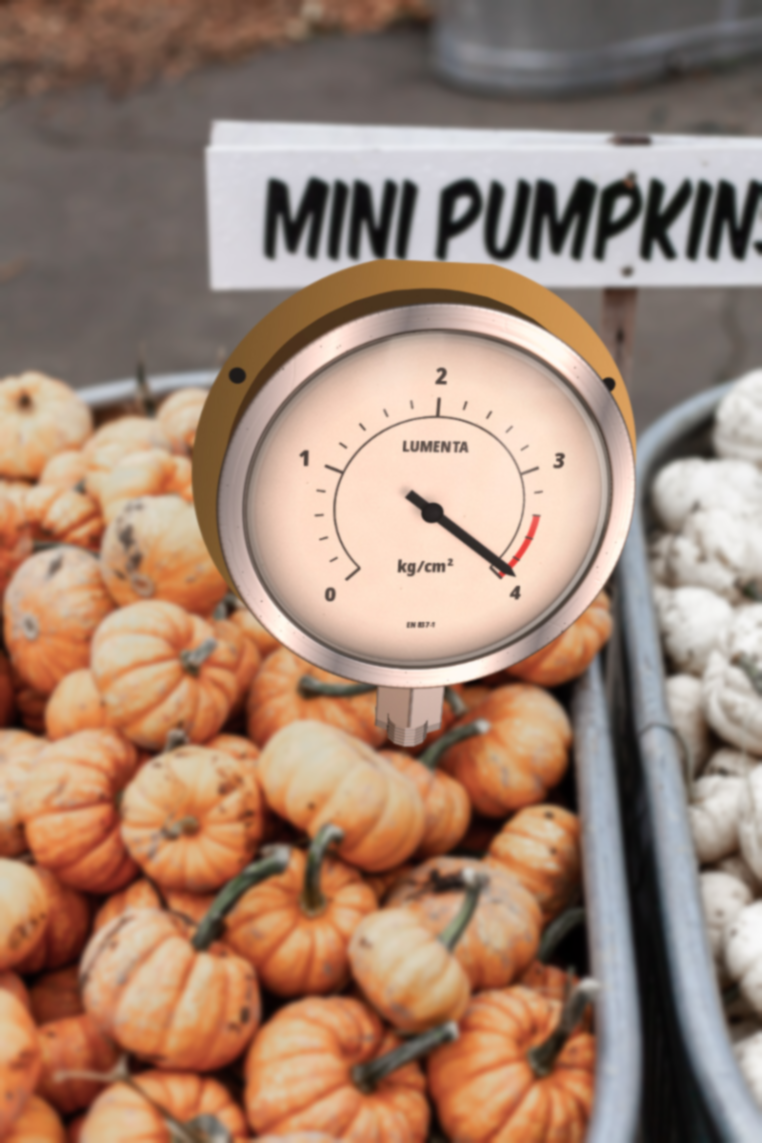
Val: 3.9 kg/cm²
